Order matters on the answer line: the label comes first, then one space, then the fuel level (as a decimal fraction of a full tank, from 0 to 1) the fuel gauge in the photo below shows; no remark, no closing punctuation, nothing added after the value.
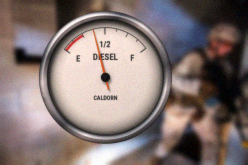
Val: 0.375
